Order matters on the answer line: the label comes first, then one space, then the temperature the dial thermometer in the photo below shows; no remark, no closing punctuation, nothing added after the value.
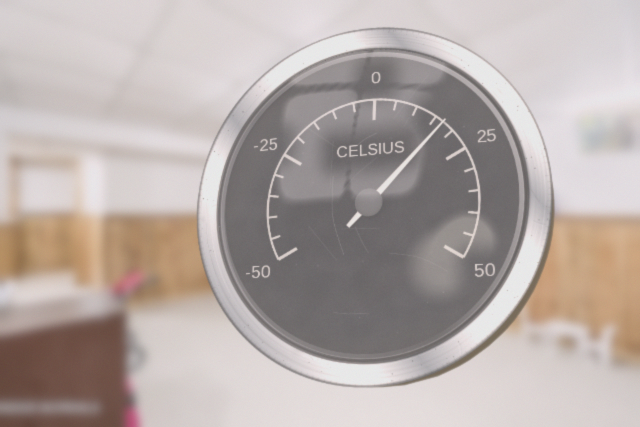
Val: 17.5 °C
